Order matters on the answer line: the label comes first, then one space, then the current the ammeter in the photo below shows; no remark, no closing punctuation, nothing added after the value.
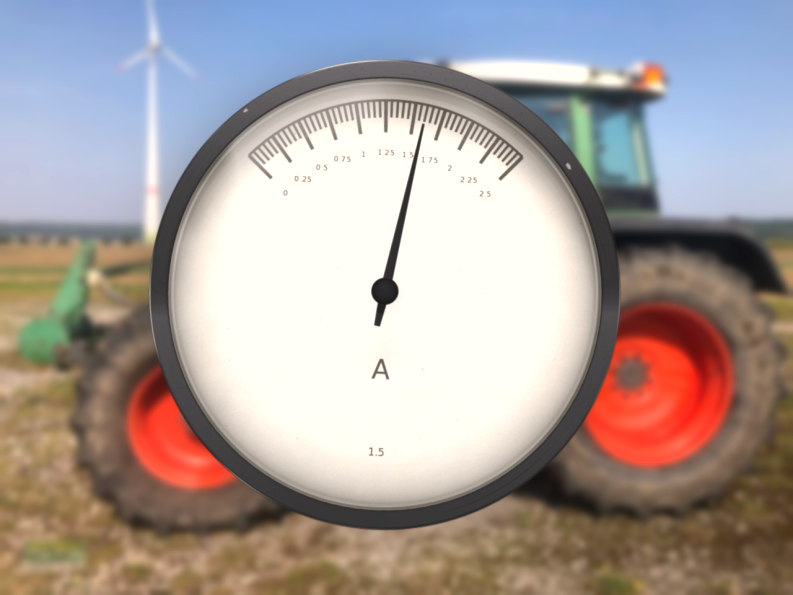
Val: 1.6 A
